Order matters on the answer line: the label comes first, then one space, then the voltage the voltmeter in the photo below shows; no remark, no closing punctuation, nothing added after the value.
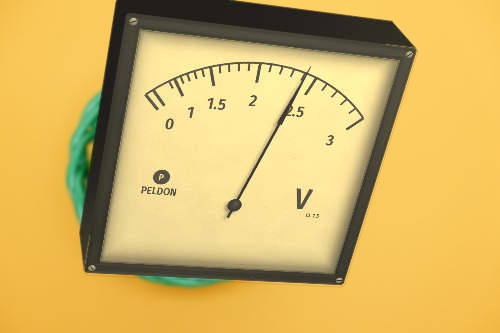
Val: 2.4 V
